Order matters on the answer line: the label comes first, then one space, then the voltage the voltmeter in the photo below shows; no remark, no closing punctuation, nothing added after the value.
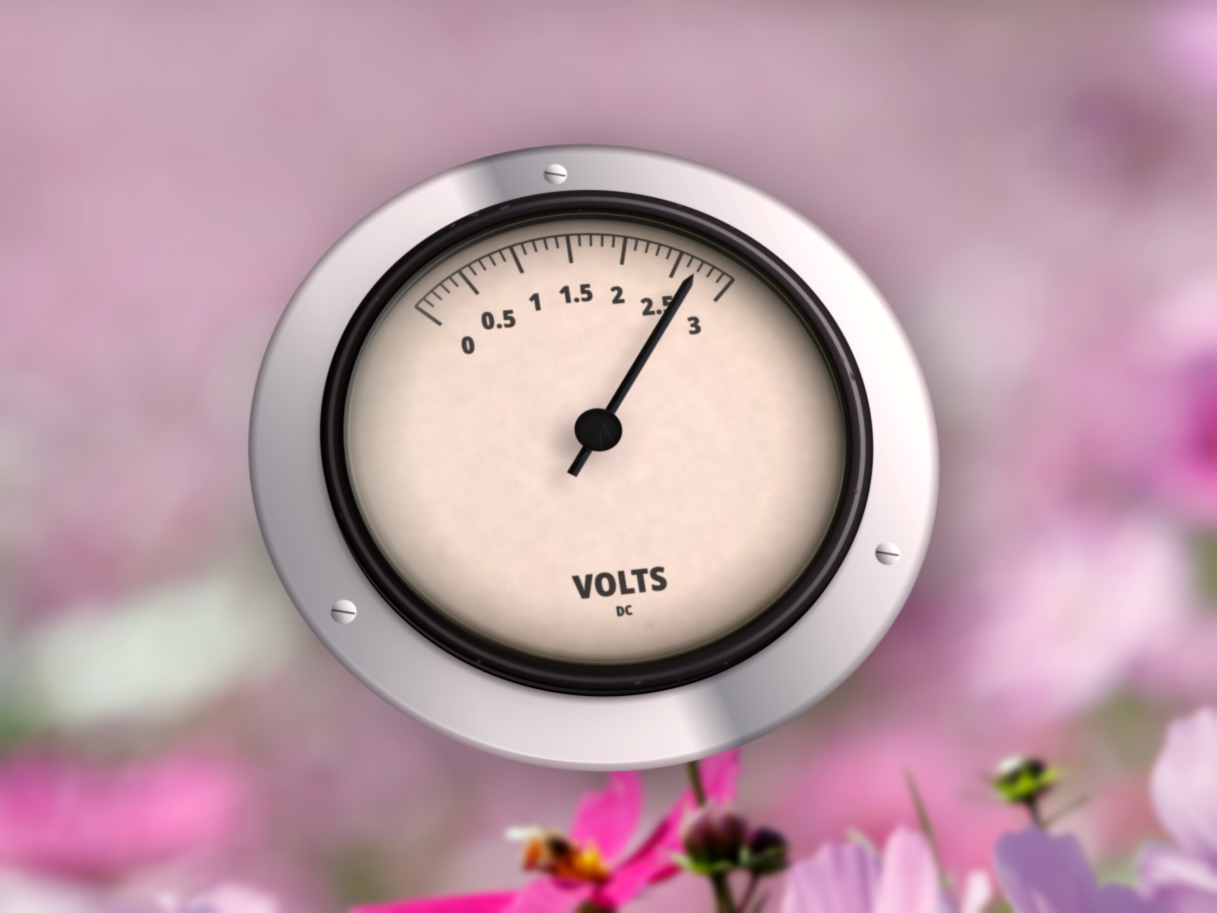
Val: 2.7 V
